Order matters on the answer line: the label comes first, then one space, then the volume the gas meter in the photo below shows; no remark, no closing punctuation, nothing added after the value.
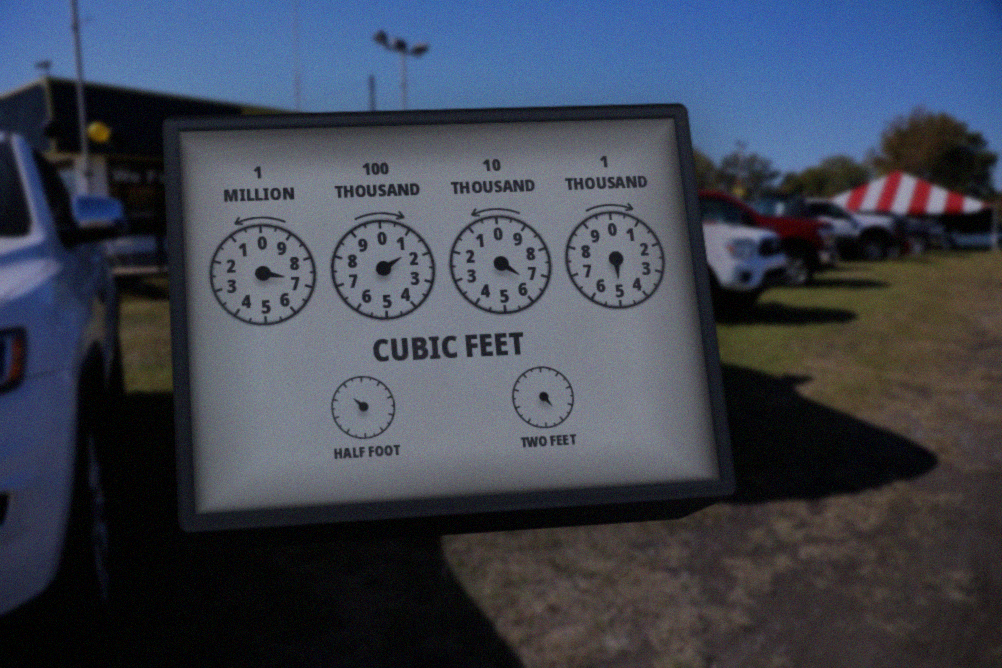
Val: 716500 ft³
